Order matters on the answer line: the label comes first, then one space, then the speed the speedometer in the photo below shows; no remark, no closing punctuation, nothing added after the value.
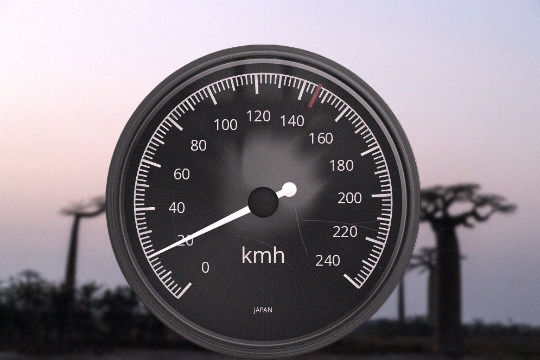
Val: 20 km/h
